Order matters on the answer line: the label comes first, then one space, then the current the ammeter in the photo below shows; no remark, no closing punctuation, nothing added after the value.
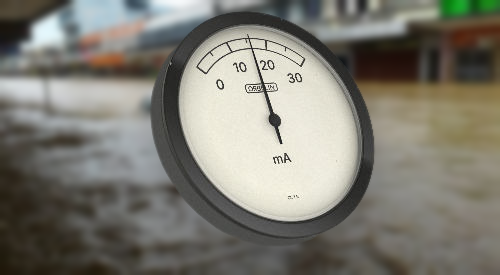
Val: 15 mA
